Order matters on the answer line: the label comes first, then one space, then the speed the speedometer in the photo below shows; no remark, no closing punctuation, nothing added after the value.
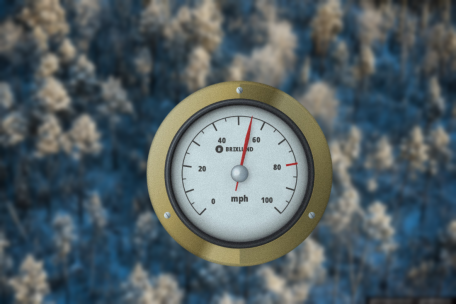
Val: 55 mph
